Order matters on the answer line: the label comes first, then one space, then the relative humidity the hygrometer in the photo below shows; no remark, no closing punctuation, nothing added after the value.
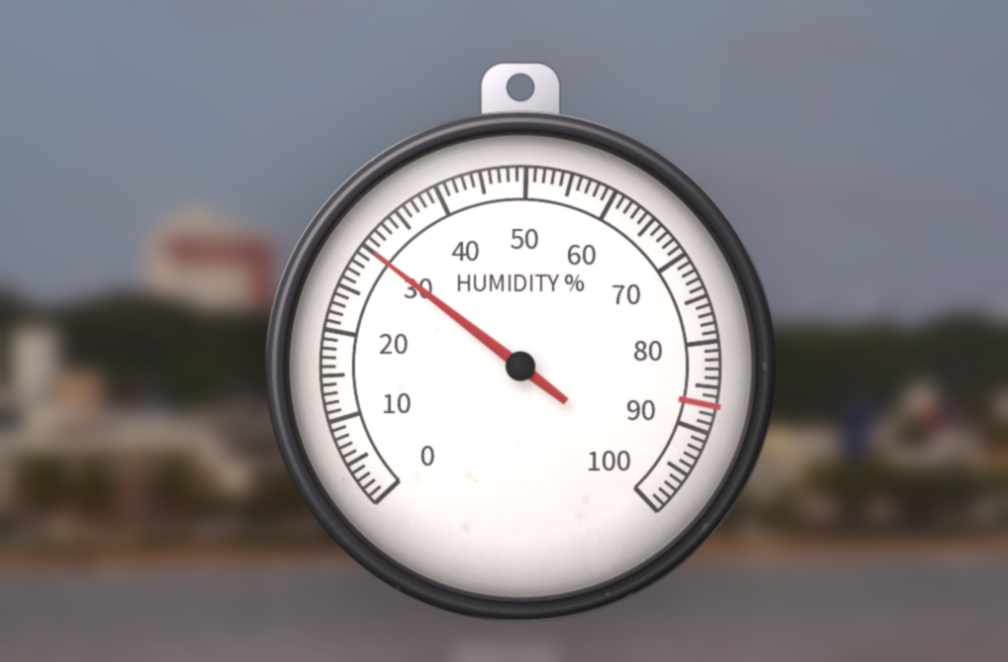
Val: 30 %
